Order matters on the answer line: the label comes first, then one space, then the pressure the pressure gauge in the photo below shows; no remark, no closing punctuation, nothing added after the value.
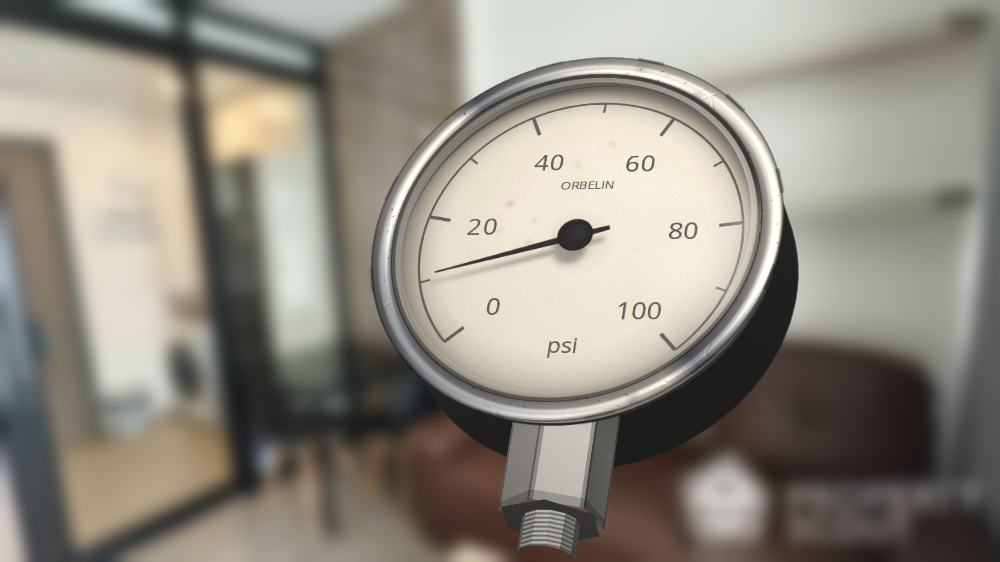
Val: 10 psi
